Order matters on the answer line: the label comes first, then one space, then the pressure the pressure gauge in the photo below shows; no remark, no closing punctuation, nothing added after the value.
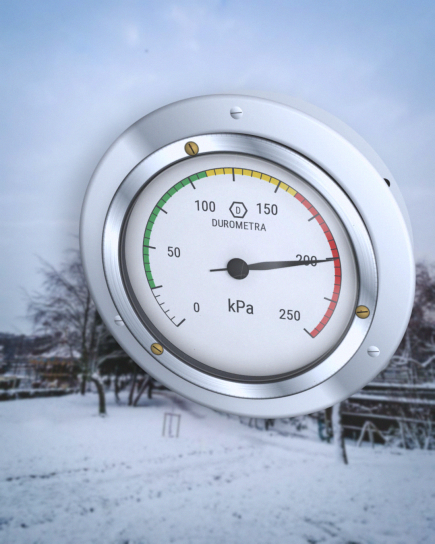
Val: 200 kPa
